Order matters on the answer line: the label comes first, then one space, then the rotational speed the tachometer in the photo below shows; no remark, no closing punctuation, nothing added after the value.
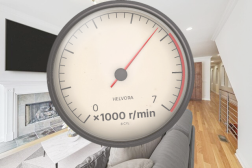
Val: 4700 rpm
